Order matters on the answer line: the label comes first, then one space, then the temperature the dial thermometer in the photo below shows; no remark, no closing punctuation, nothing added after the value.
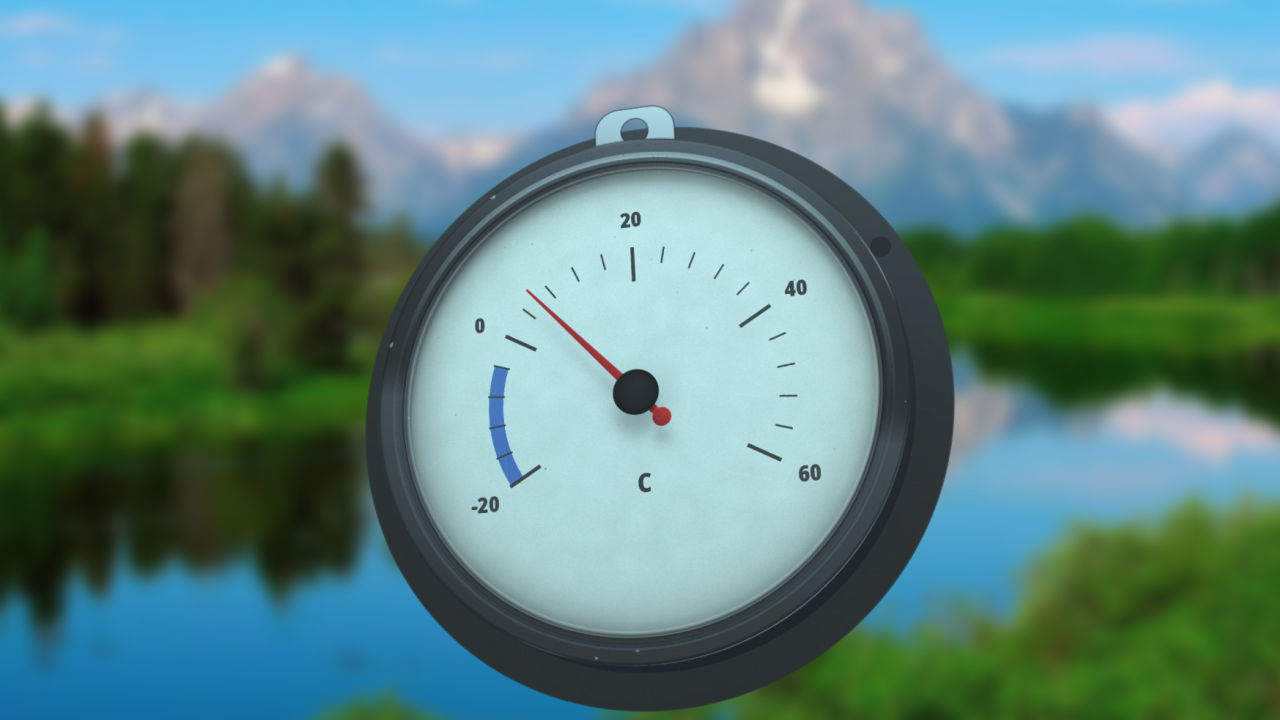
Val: 6 °C
